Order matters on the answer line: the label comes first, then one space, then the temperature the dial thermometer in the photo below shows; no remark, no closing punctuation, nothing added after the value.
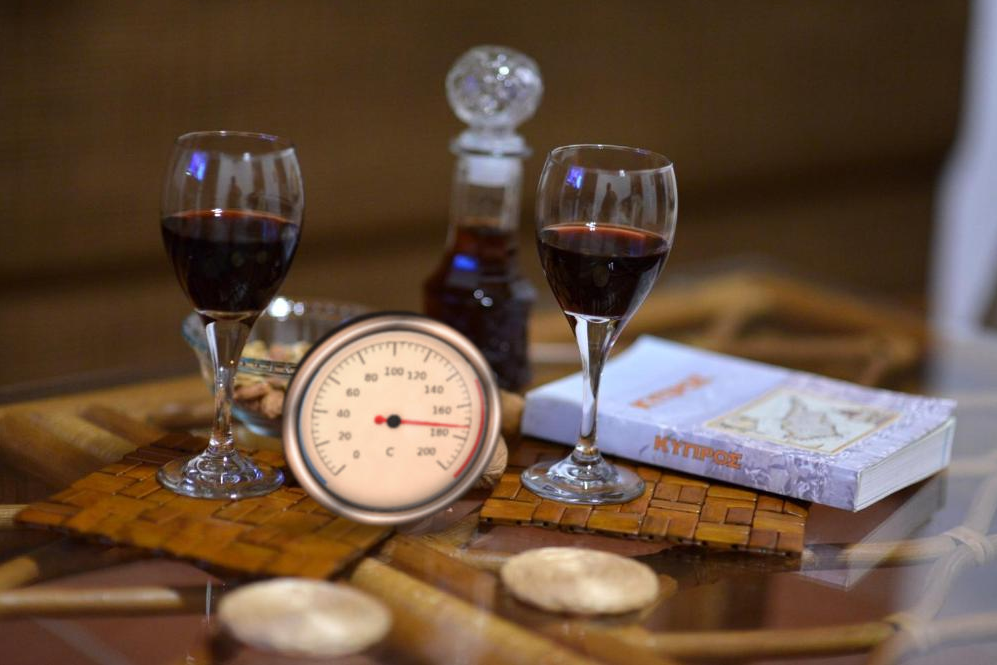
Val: 172 °C
